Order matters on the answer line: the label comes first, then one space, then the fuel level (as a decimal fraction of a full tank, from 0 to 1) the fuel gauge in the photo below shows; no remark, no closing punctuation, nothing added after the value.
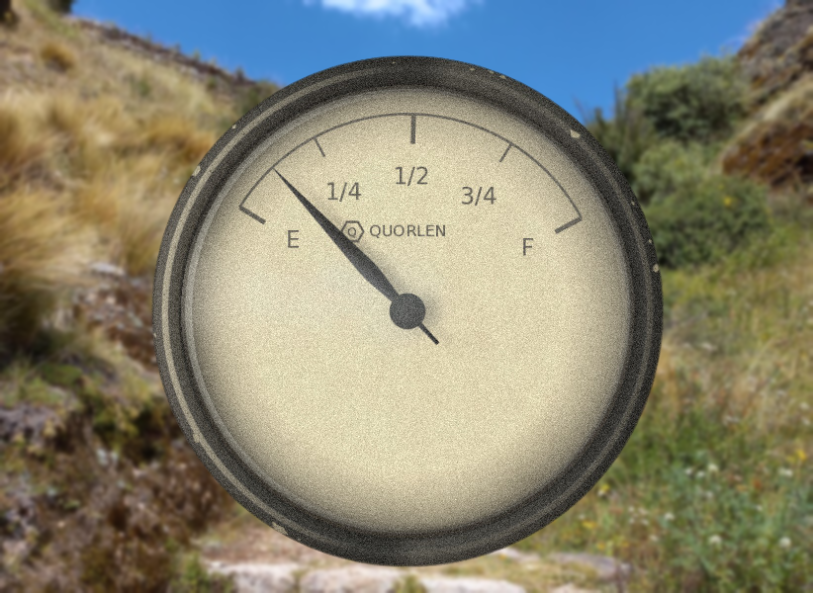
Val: 0.125
